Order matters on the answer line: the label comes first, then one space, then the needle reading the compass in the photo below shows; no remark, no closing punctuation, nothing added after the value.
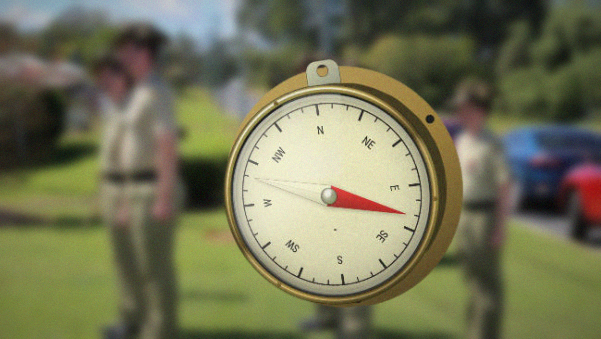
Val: 110 °
